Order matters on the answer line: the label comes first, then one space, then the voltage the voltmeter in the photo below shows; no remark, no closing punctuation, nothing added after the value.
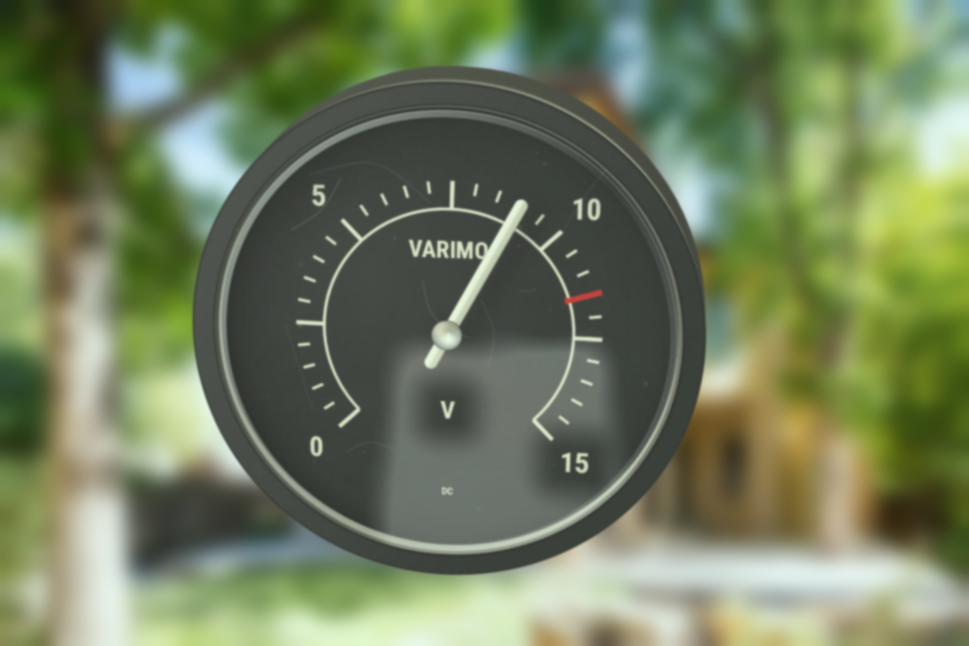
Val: 9 V
